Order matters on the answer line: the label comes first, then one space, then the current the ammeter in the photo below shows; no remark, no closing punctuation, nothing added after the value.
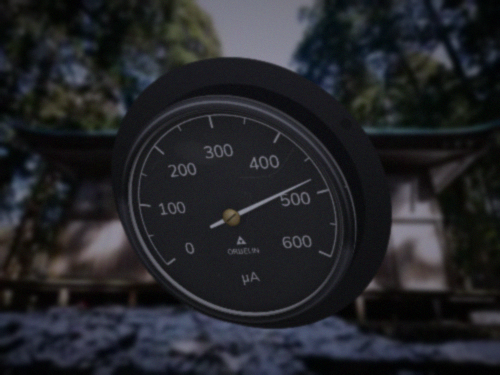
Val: 475 µA
